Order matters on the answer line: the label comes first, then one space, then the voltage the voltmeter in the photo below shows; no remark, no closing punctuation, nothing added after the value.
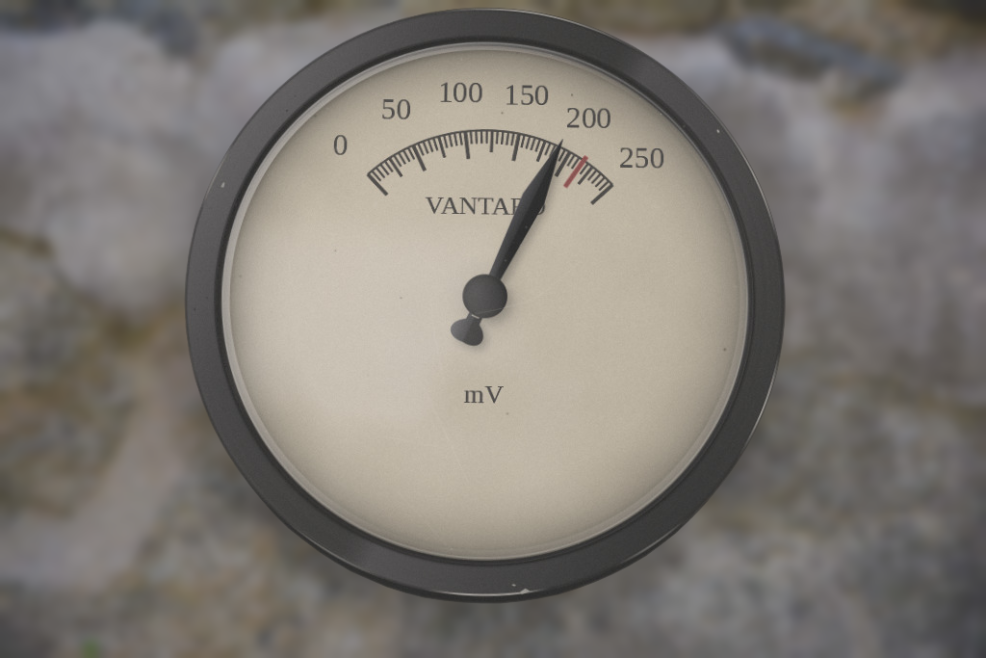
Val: 190 mV
